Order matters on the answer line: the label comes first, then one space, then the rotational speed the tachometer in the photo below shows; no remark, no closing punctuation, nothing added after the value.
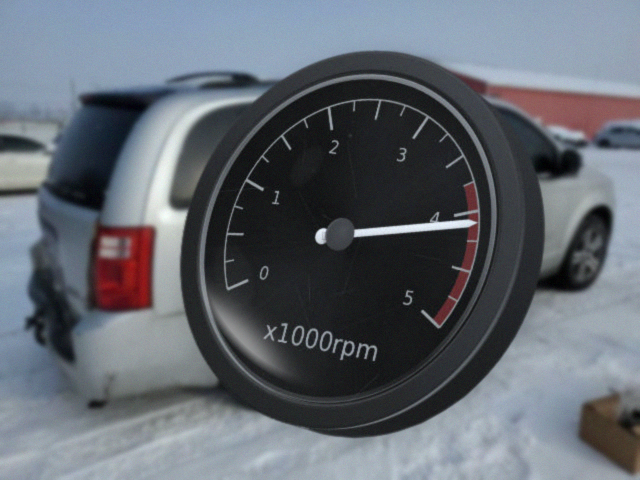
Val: 4125 rpm
